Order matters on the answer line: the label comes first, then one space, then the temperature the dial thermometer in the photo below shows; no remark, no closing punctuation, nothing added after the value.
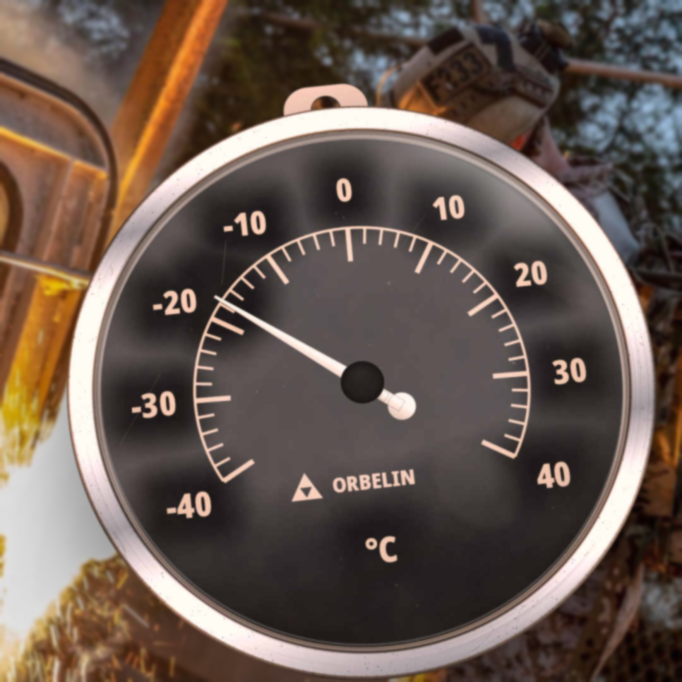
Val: -18 °C
